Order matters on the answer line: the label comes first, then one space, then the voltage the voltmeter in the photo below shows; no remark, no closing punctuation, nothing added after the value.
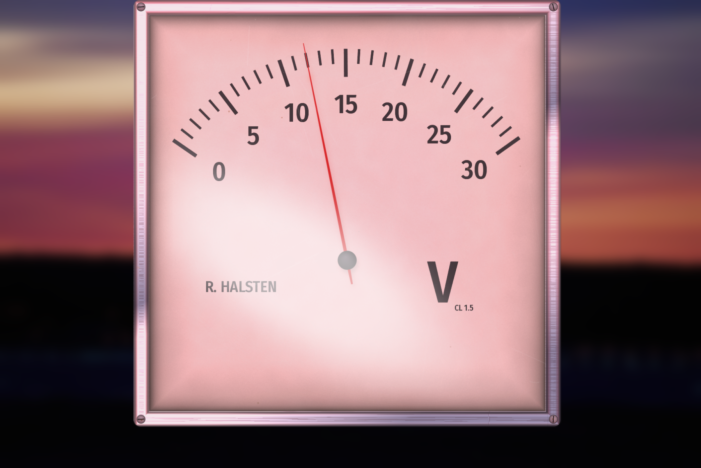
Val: 12 V
